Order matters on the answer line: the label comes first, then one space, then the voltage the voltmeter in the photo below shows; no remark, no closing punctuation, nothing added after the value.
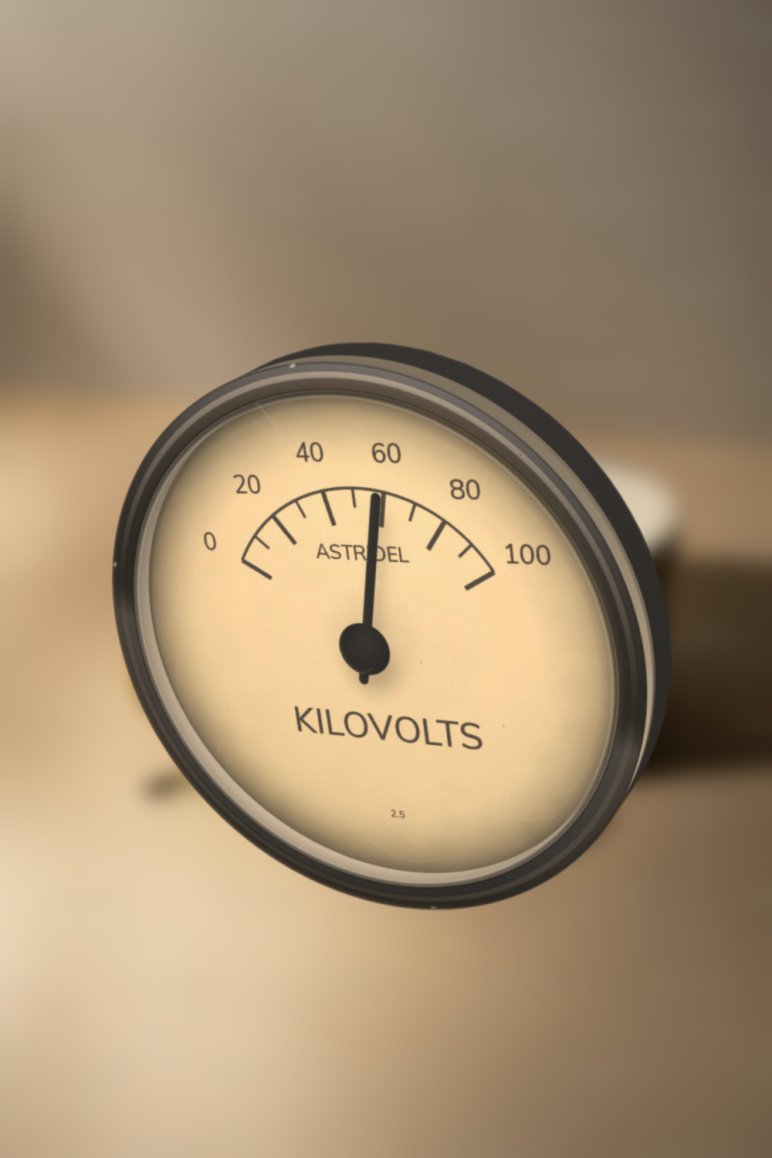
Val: 60 kV
